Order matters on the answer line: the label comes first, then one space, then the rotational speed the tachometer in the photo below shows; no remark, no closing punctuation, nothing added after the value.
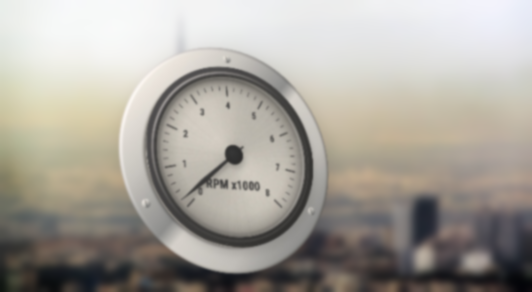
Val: 200 rpm
